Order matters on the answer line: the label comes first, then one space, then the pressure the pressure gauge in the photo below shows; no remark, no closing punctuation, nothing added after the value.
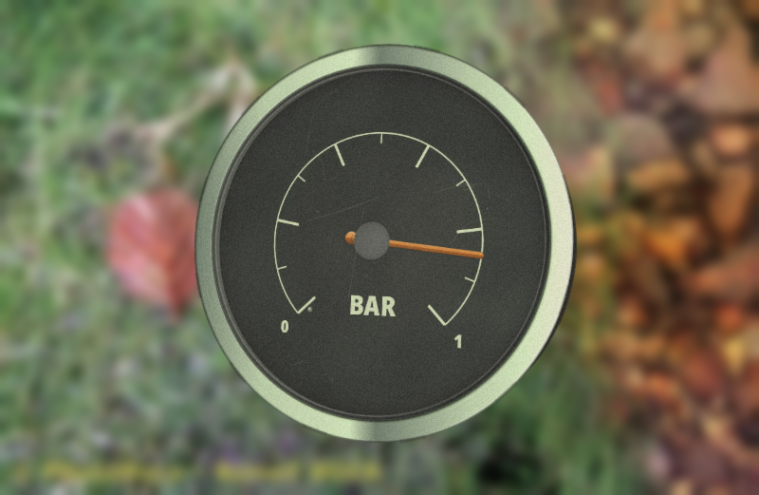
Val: 0.85 bar
